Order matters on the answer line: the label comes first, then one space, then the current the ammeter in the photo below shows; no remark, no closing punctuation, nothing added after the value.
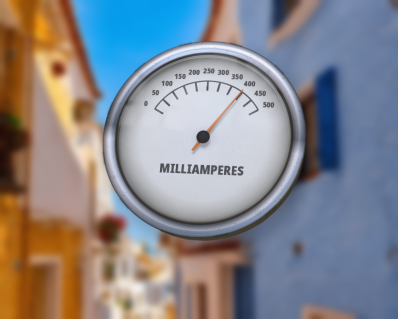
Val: 400 mA
